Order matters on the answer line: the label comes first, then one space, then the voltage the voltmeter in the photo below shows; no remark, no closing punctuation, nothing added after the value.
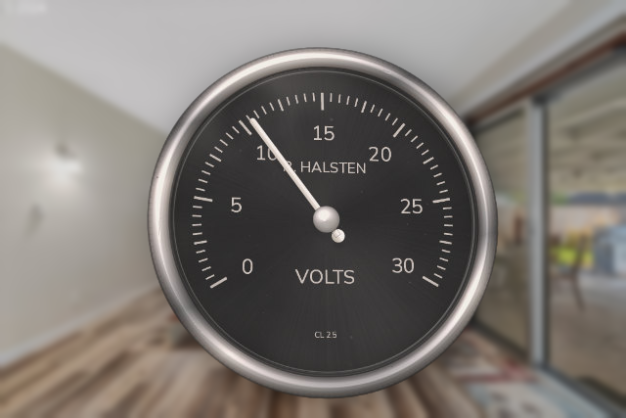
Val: 10.5 V
